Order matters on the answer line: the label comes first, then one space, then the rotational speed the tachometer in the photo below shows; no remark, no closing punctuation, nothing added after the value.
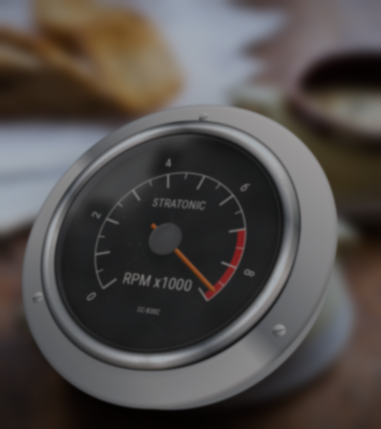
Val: 8750 rpm
